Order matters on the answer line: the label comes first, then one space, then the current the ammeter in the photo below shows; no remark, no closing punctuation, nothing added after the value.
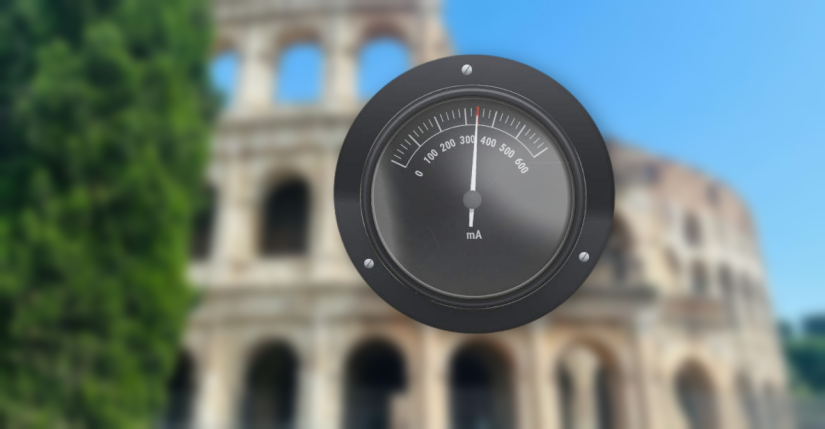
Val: 340 mA
